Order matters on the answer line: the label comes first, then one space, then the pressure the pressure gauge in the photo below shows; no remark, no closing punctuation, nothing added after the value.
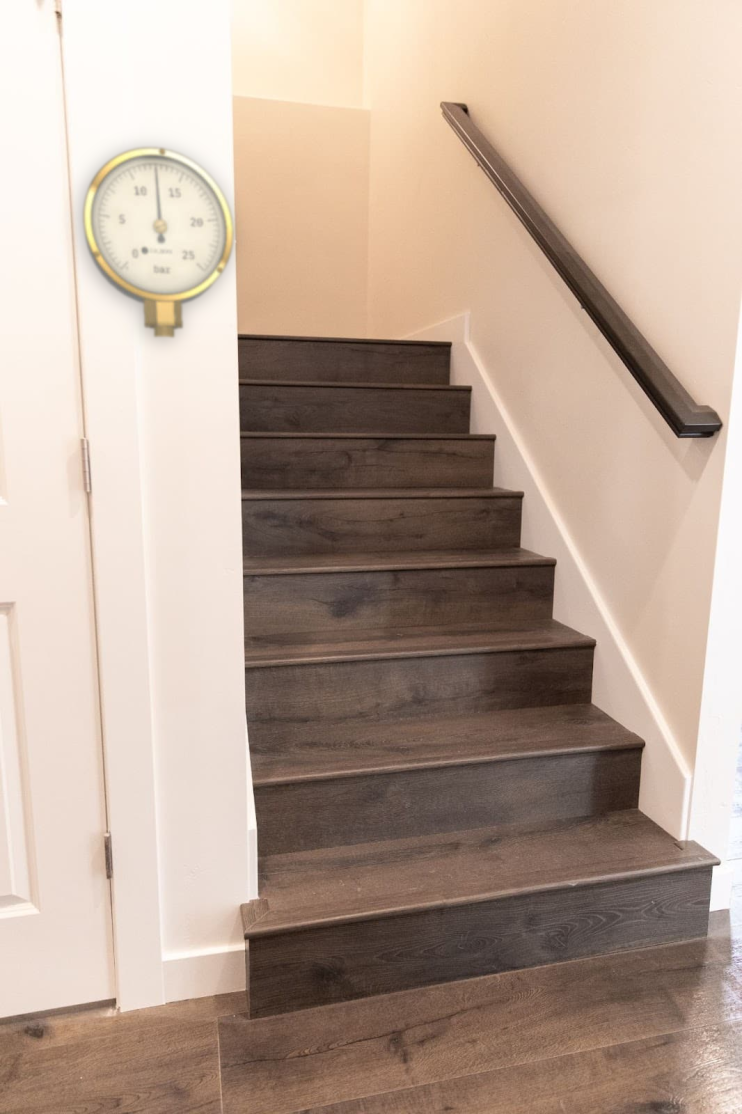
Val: 12.5 bar
